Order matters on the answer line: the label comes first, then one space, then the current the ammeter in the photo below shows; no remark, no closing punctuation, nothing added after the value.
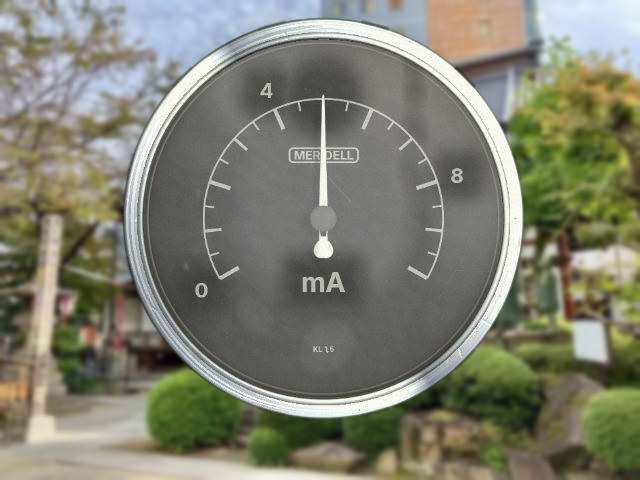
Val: 5 mA
